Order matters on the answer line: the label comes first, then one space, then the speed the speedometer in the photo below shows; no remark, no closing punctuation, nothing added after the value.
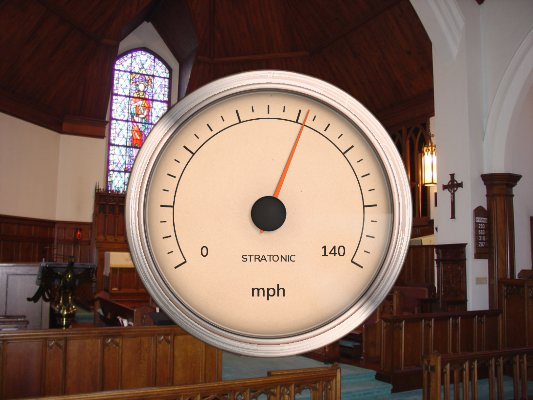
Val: 82.5 mph
